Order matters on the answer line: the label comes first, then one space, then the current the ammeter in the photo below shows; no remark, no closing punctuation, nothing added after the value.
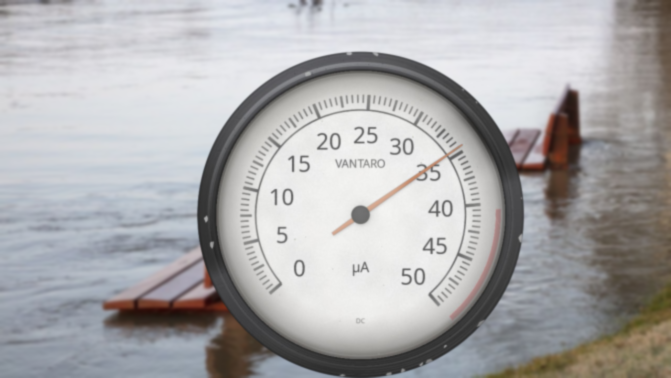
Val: 34.5 µA
